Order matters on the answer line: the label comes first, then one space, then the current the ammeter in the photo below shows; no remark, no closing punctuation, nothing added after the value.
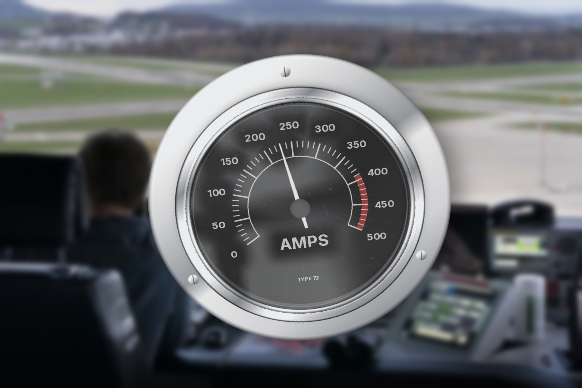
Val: 230 A
